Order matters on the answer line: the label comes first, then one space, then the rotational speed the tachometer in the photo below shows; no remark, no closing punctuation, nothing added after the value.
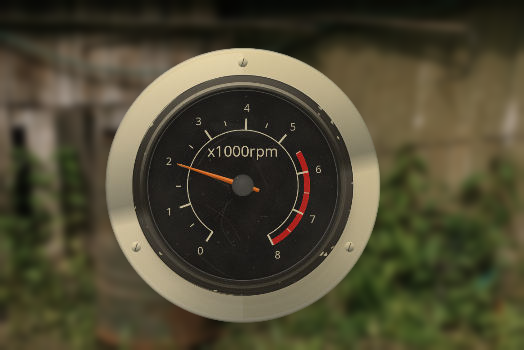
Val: 2000 rpm
